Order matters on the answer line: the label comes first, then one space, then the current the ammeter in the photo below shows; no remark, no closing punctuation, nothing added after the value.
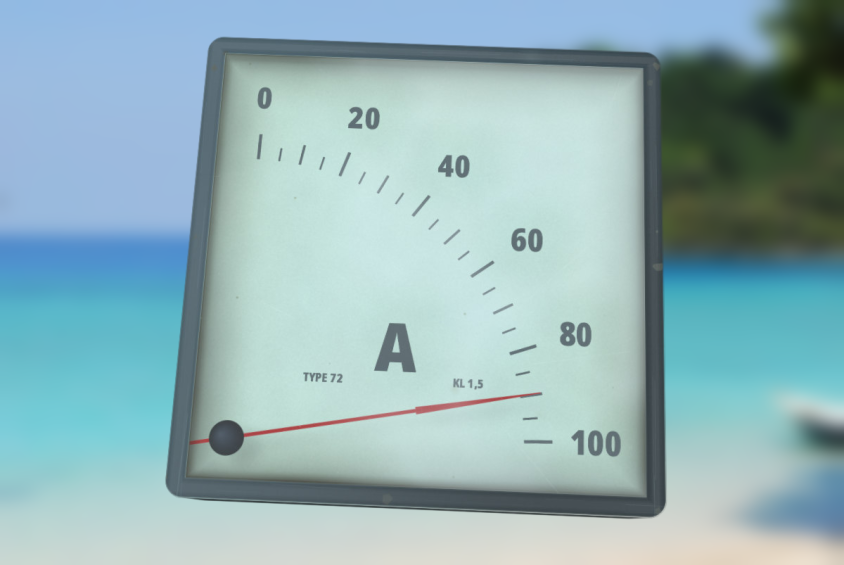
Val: 90 A
